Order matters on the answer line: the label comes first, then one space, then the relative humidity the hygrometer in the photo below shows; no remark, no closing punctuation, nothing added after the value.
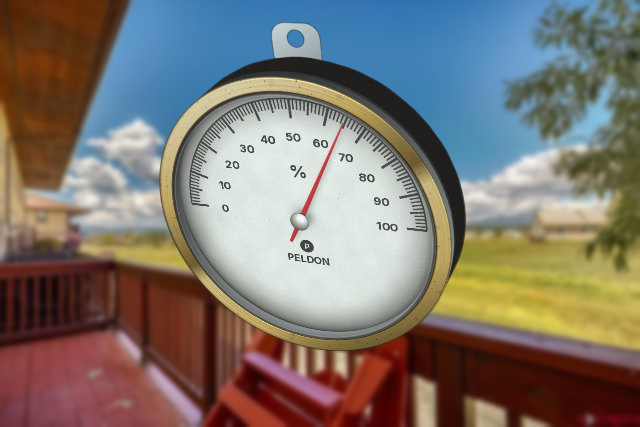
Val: 65 %
